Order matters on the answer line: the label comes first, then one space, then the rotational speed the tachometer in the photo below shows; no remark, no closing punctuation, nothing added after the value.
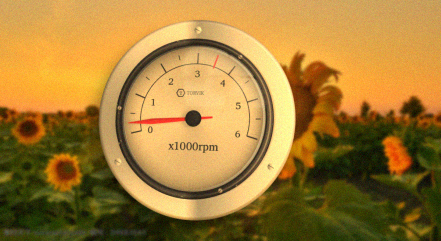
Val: 250 rpm
